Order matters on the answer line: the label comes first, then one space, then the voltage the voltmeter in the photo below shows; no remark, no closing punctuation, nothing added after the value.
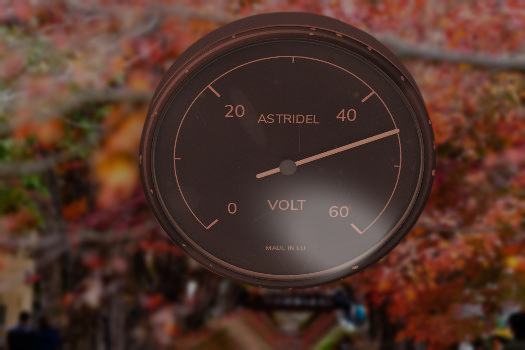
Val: 45 V
